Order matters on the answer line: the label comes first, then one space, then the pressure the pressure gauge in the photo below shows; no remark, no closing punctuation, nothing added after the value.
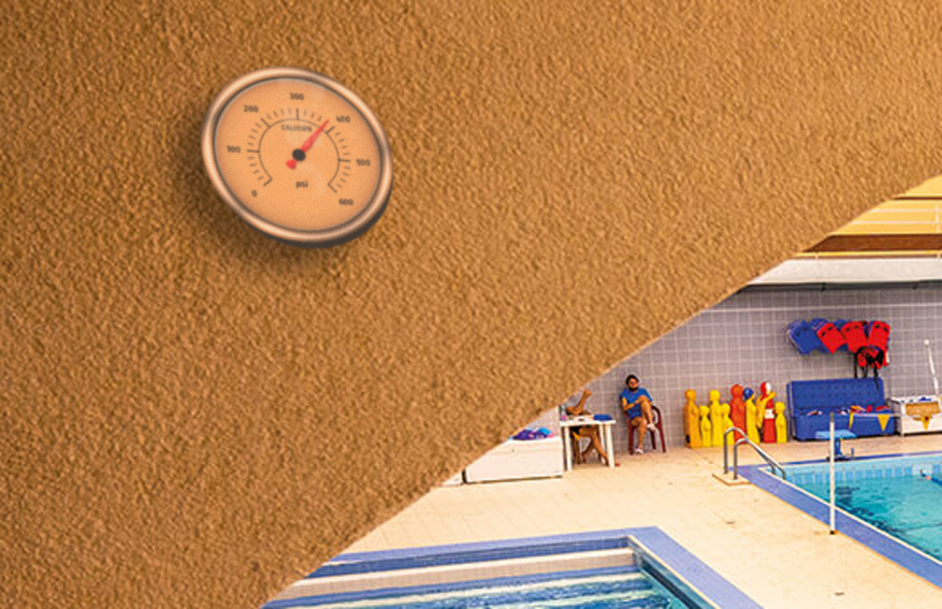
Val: 380 psi
